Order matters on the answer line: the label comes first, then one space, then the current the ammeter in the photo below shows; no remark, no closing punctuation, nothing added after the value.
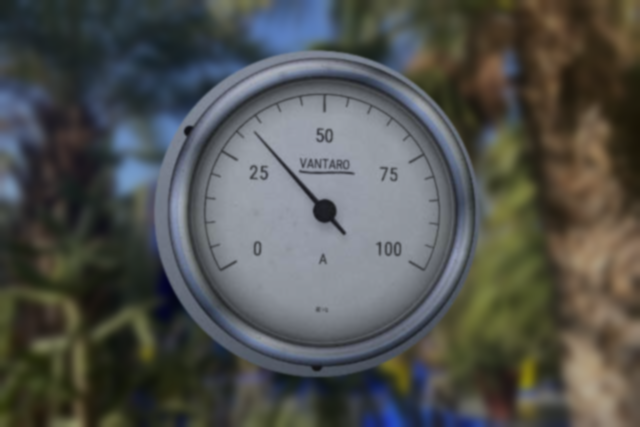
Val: 32.5 A
